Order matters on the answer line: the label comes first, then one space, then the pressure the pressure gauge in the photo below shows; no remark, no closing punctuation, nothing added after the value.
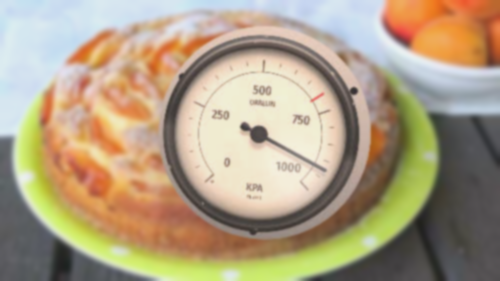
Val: 925 kPa
